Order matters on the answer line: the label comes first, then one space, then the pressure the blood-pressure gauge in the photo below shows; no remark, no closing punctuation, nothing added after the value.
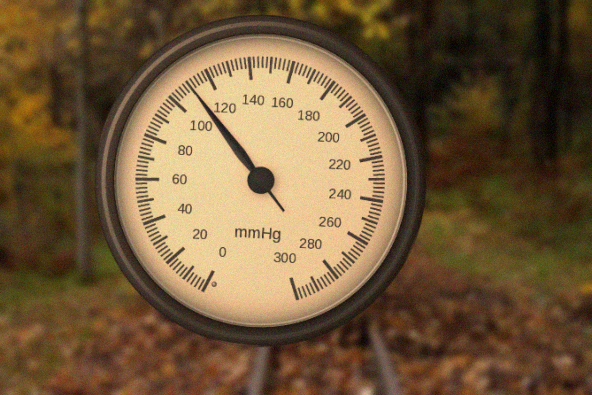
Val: 110 mmHg
